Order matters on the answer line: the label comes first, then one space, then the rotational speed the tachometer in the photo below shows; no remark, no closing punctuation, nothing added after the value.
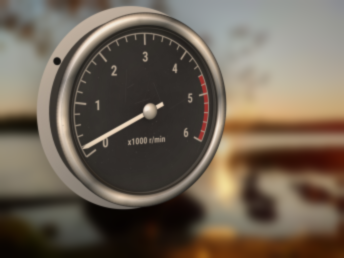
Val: 200 rpm
